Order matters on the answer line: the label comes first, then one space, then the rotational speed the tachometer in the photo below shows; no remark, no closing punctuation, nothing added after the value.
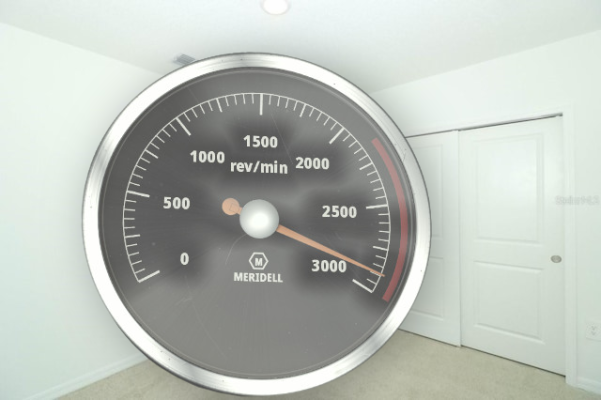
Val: 2900 rpm
